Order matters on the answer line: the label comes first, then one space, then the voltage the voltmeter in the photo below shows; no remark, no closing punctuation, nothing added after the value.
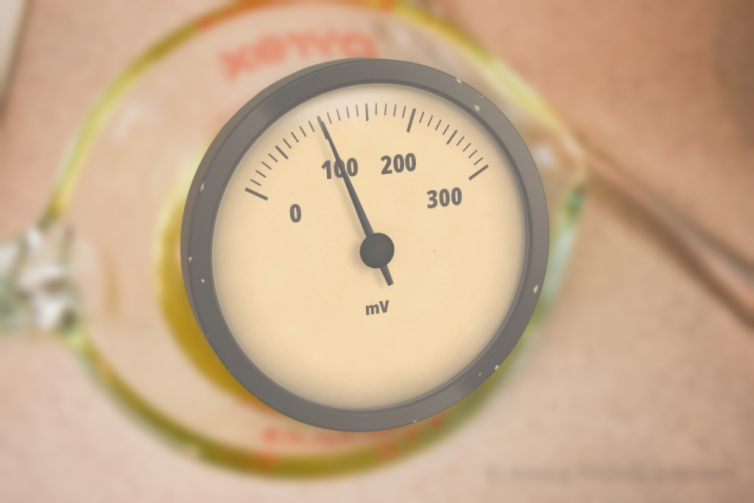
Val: 100 mV
